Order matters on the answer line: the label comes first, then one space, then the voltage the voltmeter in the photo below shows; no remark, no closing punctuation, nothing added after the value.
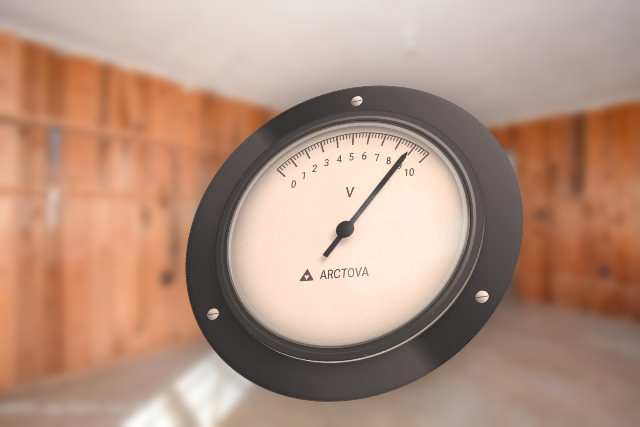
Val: 9 V
